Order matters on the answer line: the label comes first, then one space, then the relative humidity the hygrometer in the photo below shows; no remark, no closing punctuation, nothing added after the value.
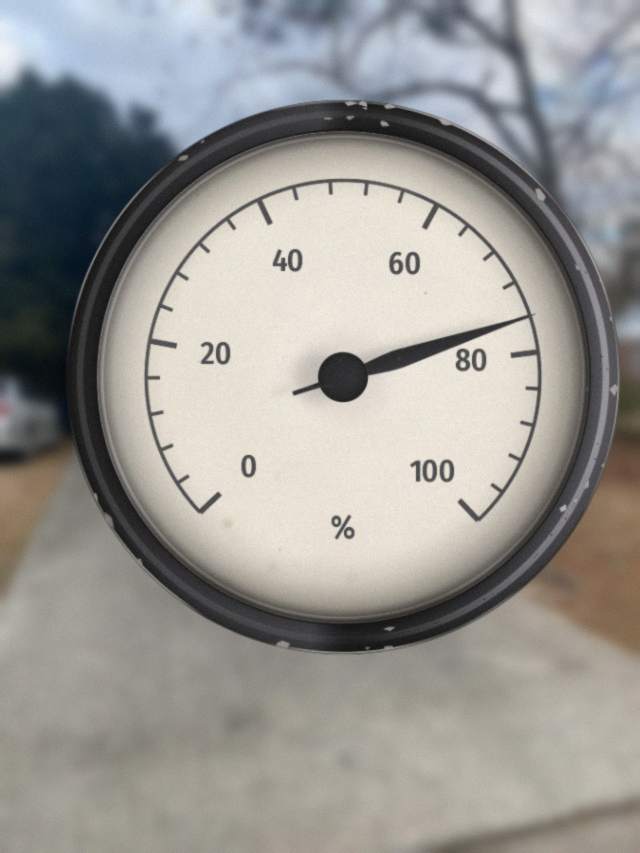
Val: 76 %
